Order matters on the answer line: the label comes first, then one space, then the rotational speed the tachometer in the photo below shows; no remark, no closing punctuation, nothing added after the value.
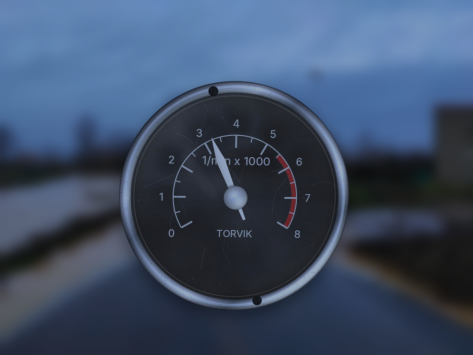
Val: 3250 rpm
